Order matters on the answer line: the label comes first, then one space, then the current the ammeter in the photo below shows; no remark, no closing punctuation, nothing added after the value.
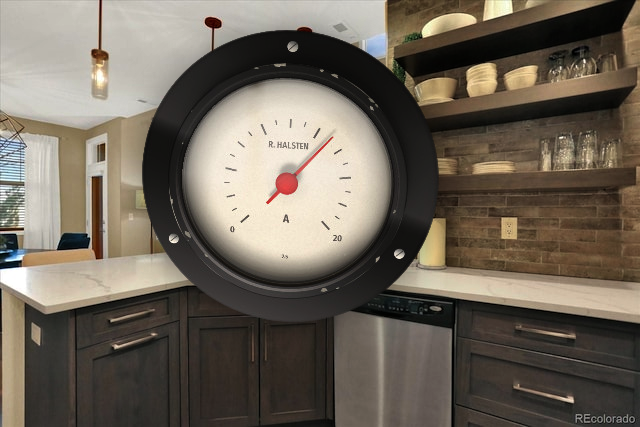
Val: 13 A
